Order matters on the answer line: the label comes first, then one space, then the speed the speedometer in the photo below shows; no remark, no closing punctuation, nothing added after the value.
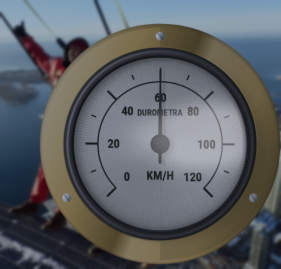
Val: 60 km/h
